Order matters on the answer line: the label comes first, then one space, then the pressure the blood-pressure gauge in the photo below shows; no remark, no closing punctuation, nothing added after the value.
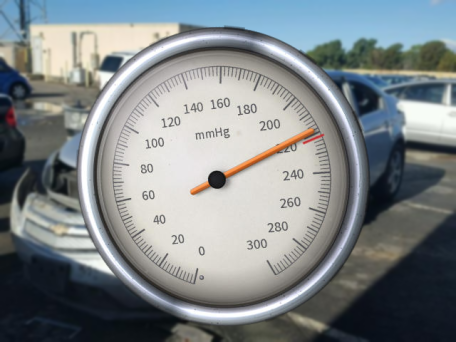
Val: 218 mmHg
